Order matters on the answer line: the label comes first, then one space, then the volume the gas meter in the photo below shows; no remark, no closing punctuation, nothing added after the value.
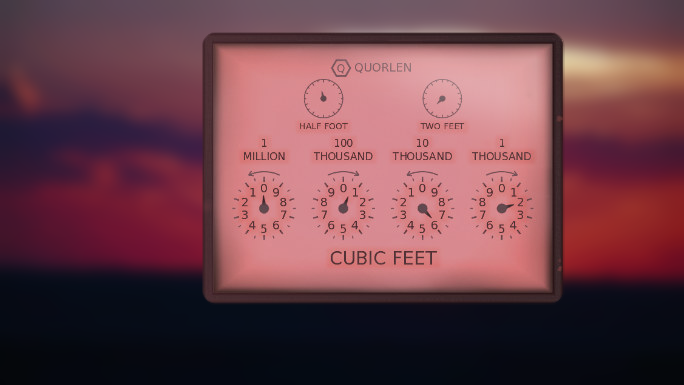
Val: 6200 ft³
